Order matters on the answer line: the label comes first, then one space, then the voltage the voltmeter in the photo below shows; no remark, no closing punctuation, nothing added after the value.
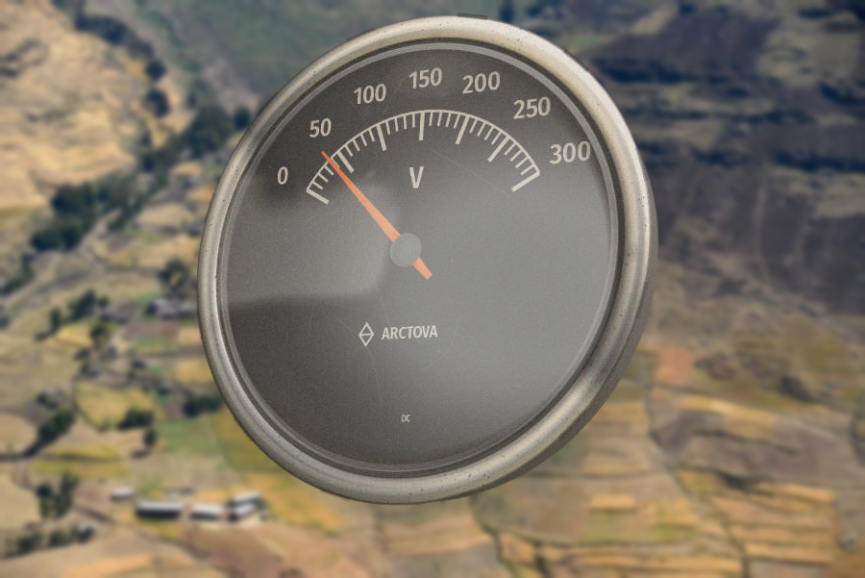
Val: 40 V
